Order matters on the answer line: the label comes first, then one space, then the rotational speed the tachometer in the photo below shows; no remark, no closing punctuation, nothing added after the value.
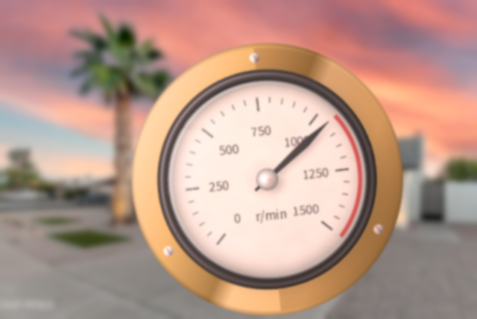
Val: 1050 rpm
